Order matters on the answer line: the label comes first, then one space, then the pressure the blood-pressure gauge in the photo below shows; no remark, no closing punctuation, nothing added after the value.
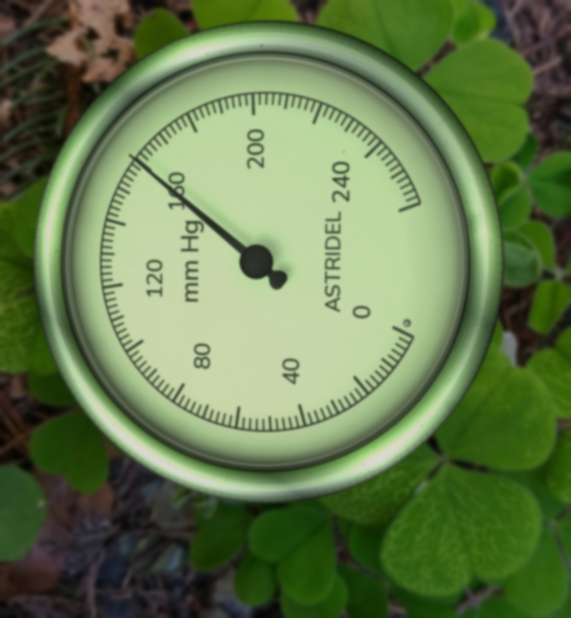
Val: 160 mmHg
